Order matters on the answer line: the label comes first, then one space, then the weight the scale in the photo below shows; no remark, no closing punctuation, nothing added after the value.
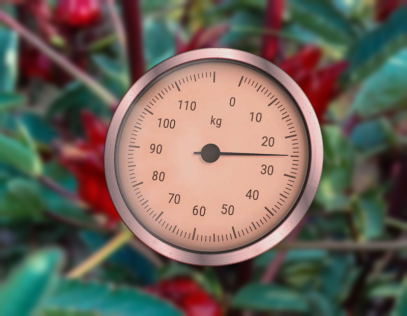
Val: 25 kg
